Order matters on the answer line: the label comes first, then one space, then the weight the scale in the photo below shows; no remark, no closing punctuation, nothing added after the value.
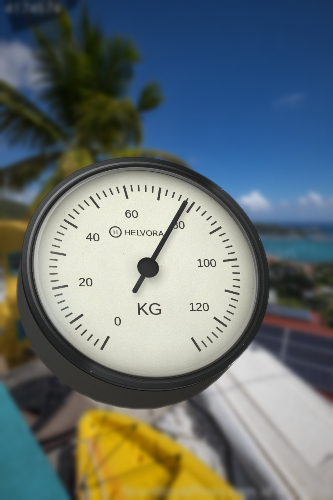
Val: 78 kg
